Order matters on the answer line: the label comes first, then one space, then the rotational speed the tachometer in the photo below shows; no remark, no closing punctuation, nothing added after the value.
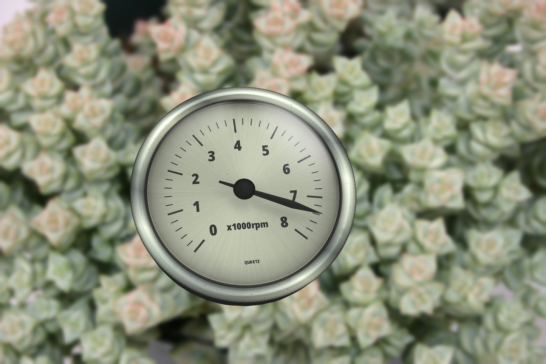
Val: 7400 rpm
